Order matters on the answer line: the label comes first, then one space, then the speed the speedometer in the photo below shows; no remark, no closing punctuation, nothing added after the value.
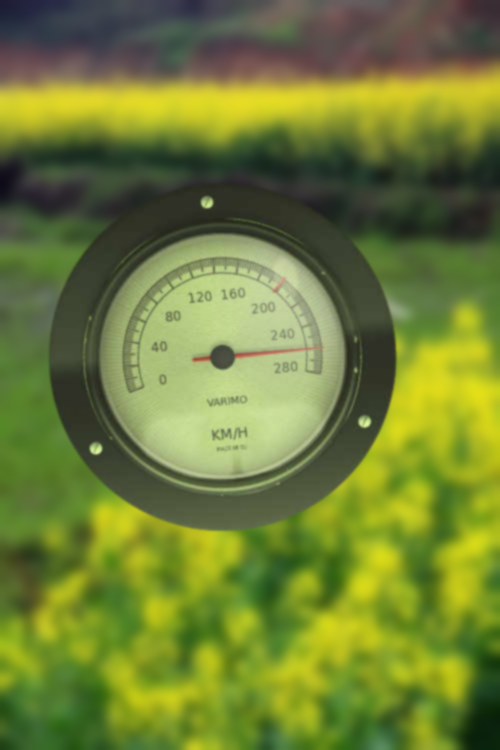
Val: 260 km/h
